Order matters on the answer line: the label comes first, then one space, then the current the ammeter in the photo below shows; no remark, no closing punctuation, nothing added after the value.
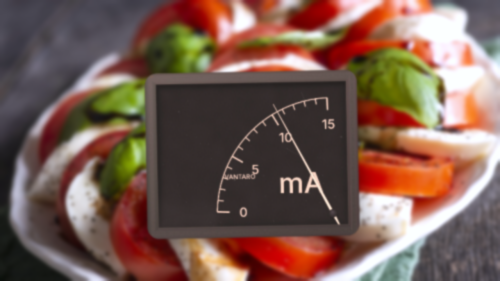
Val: 10.5 mA
